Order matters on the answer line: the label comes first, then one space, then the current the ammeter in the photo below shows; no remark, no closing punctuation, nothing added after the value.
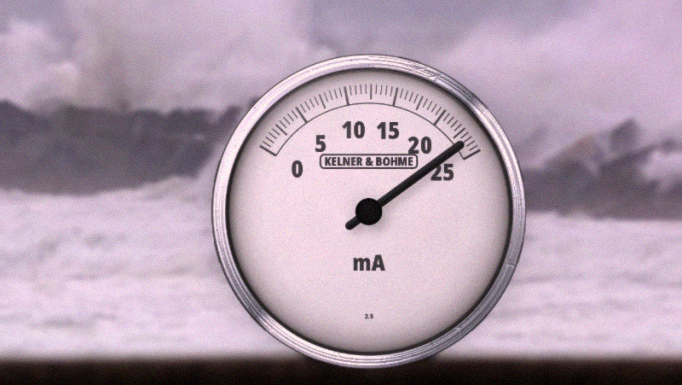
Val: 23.5 mA
